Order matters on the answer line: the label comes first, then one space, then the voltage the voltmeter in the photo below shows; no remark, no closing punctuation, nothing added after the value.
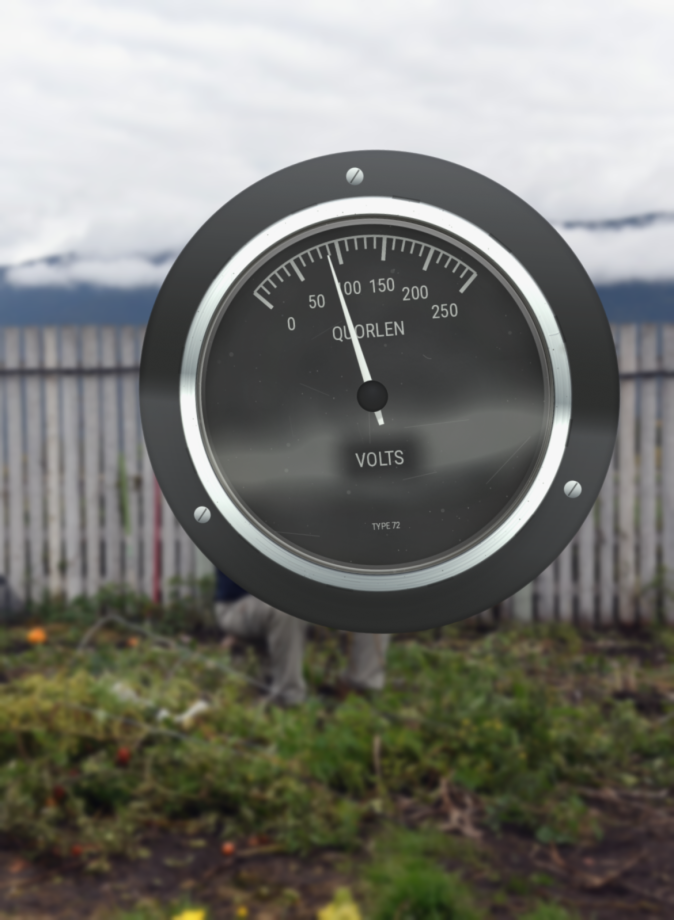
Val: 90 V
